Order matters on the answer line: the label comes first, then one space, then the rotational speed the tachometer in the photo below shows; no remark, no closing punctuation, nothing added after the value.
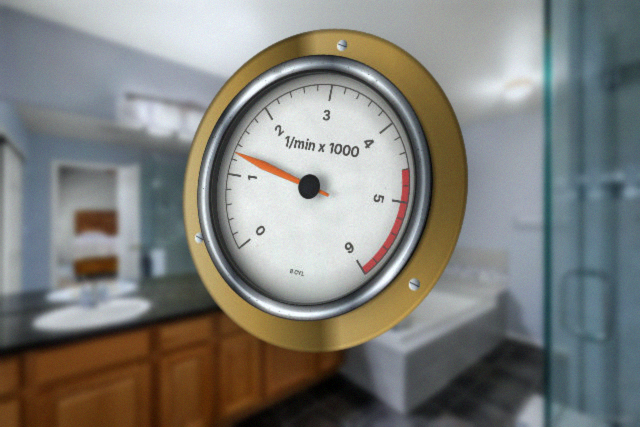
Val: 1300 rpm
